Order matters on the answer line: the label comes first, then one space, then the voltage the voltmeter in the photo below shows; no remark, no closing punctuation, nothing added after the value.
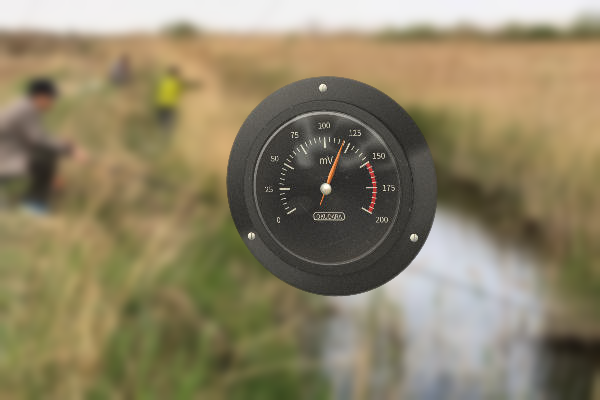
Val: 120 mV
